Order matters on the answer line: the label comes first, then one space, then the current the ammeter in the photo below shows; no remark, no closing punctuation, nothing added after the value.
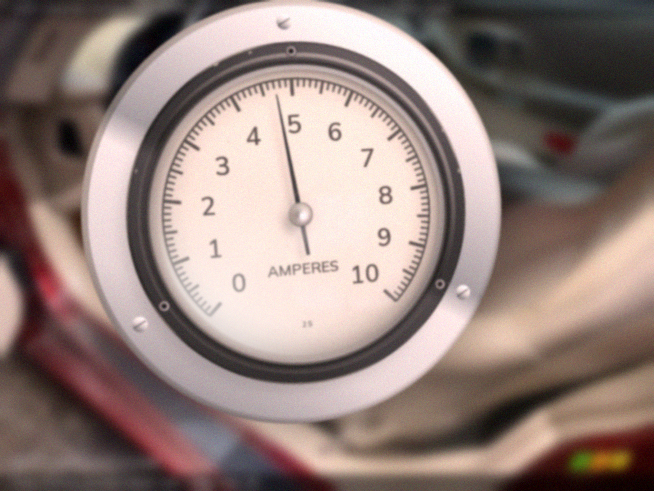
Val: 4.7 A
